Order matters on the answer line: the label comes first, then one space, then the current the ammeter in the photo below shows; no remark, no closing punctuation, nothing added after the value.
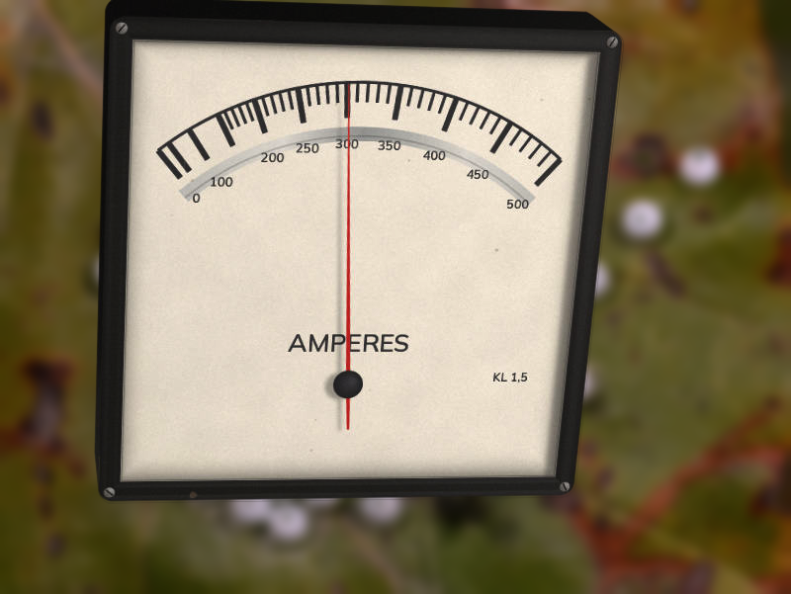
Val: 300 A
